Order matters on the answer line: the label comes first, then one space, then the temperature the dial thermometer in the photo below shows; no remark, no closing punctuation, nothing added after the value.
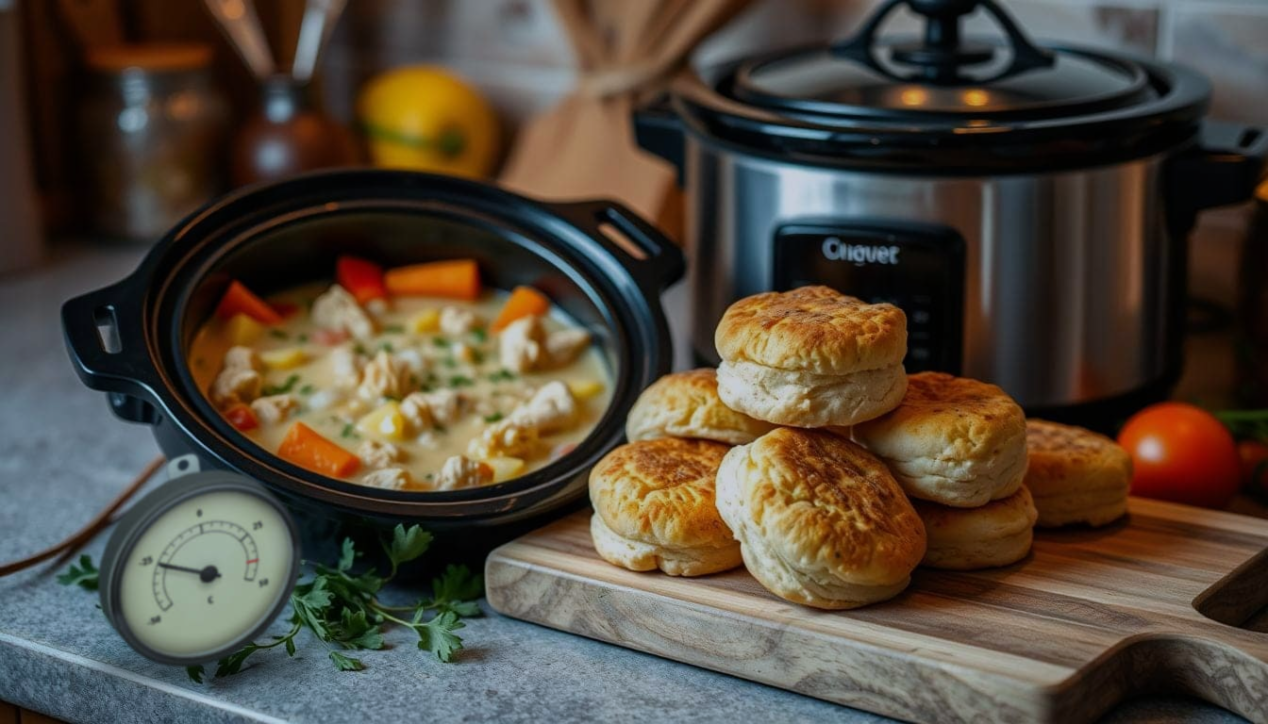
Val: -25 °C
